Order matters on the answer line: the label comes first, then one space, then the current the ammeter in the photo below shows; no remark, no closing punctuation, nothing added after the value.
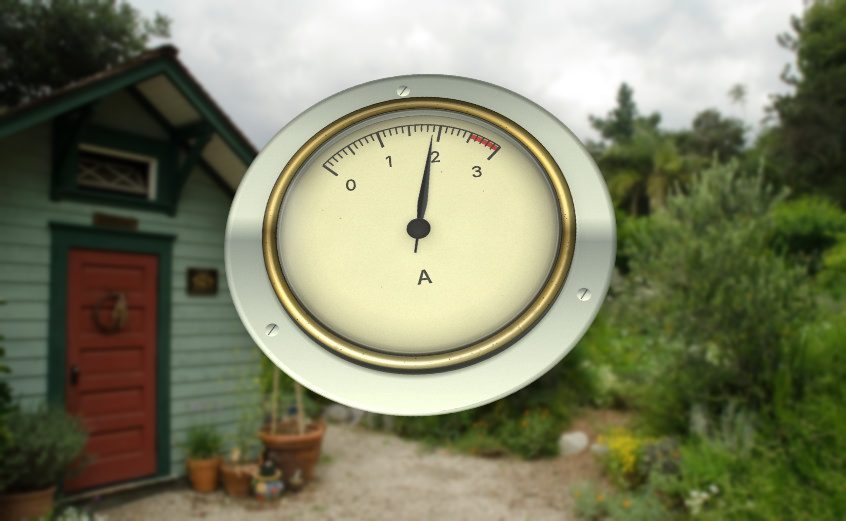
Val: 1.9 A
